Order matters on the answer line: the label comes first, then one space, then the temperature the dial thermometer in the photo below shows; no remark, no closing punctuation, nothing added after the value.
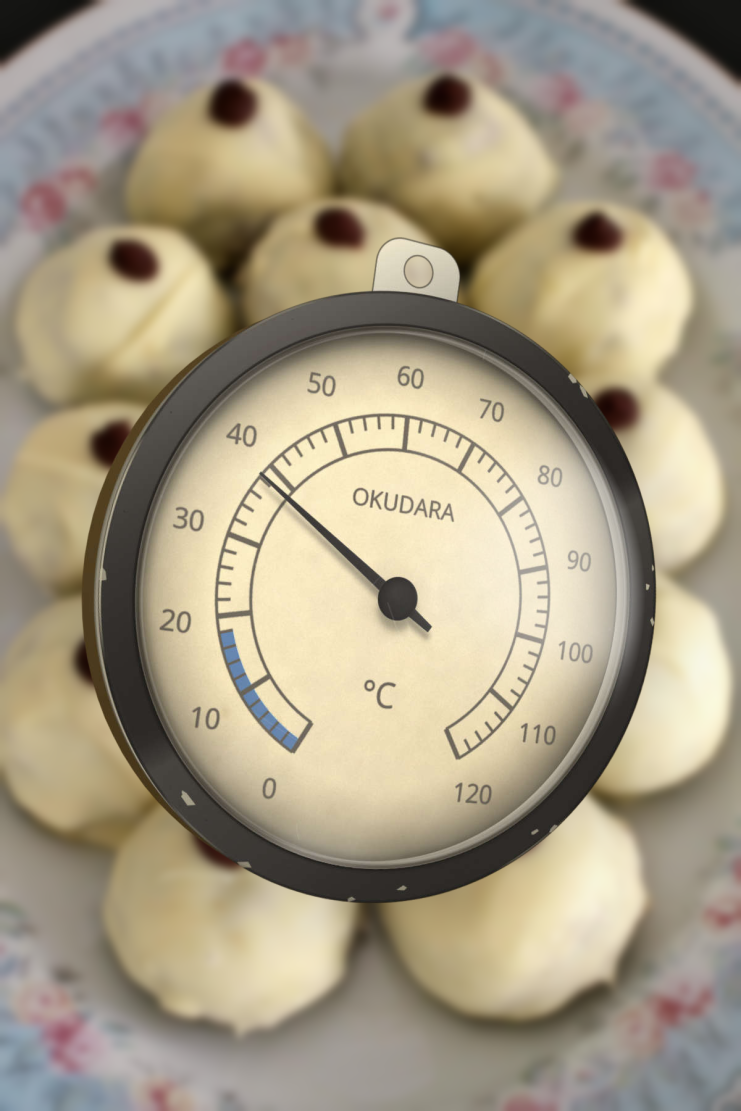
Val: 38 °C
